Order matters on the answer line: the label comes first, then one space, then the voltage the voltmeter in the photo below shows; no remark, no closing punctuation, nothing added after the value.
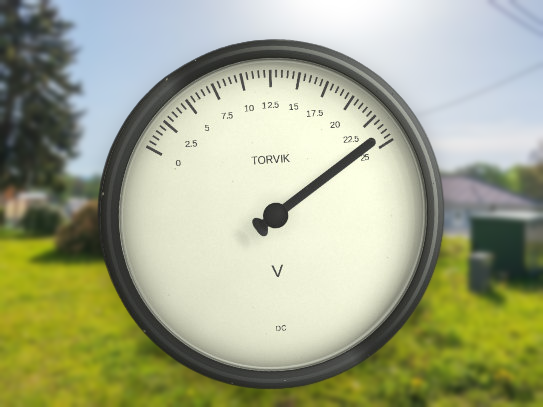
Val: 24 V
